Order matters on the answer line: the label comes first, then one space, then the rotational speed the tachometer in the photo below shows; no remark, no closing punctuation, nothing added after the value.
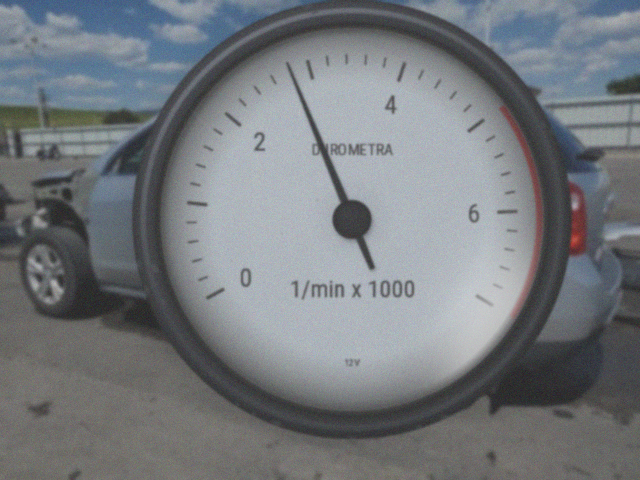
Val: 2800 rpm
